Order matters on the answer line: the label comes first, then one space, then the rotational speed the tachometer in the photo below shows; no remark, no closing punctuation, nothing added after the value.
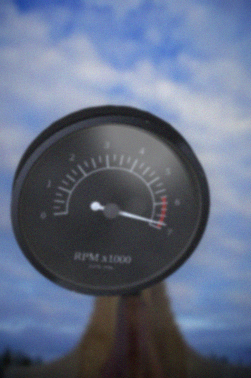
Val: 6750 rpm
